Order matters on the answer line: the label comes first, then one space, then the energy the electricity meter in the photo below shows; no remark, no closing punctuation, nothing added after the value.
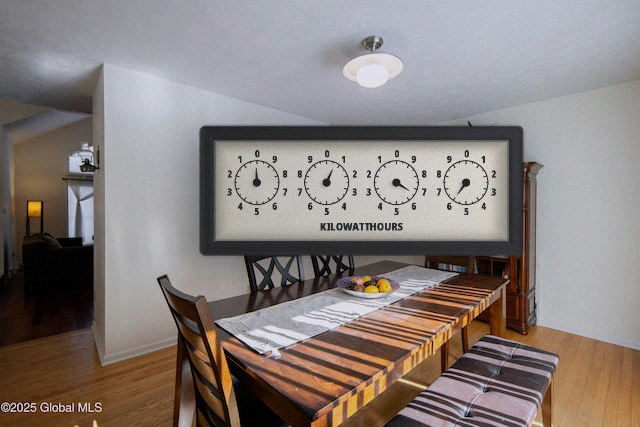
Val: 66 kWh
